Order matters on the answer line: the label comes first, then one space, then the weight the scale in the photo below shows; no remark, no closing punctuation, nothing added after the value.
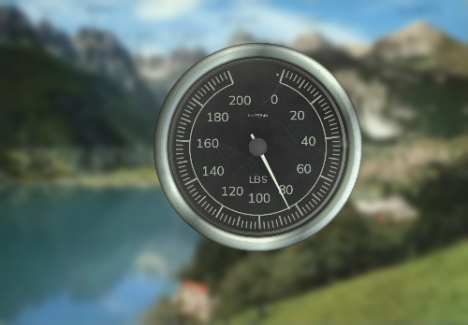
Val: 84 lb
